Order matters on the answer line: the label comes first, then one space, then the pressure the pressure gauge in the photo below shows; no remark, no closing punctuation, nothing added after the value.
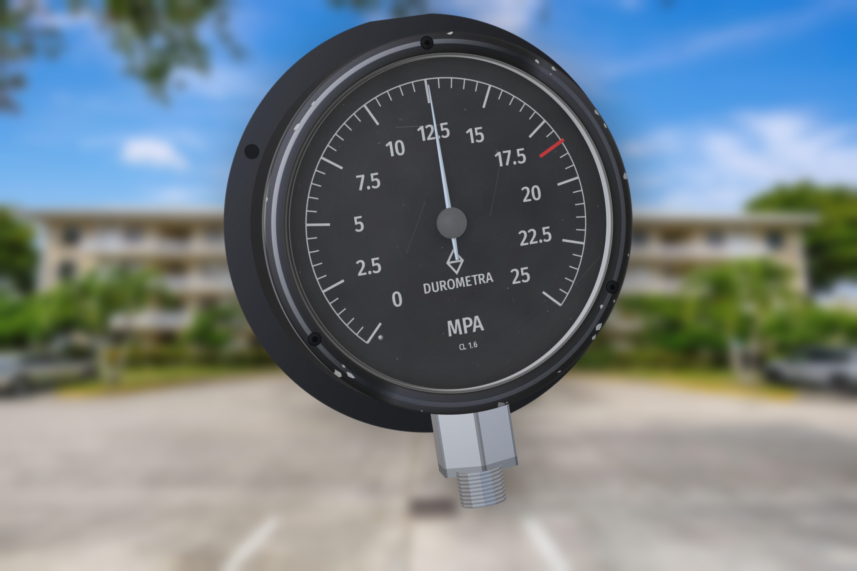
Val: 12.5 MPa
